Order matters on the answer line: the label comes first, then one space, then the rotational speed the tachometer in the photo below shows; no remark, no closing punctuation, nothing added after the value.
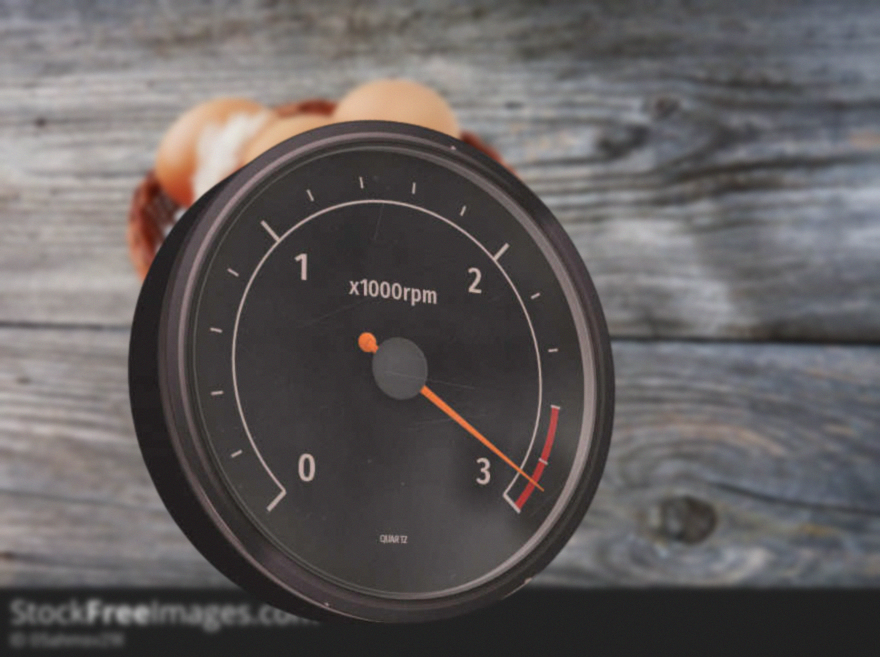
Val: 2900 rpm
